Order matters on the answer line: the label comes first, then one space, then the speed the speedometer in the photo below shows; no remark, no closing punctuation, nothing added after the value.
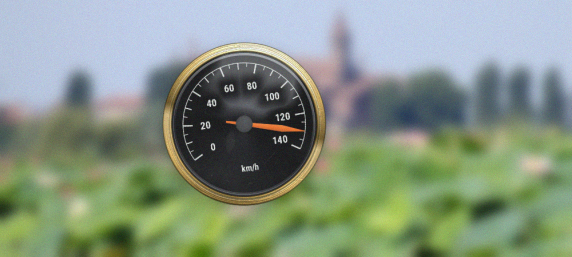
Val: 130 km/h
